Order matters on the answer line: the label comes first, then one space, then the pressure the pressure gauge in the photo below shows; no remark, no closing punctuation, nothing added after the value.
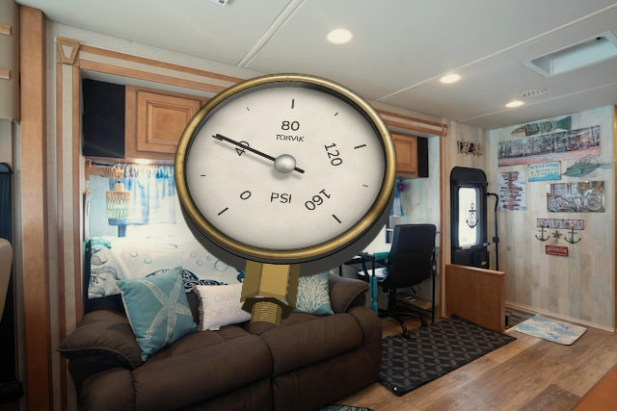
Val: 40 psi
